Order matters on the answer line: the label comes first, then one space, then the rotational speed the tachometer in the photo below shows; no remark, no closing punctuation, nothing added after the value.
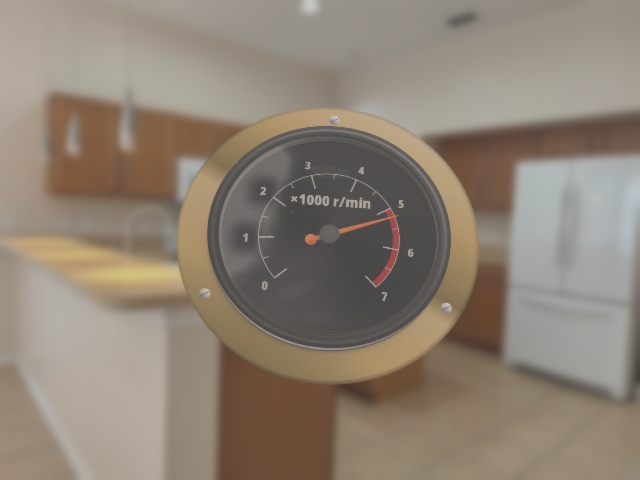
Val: 5250 rpm
